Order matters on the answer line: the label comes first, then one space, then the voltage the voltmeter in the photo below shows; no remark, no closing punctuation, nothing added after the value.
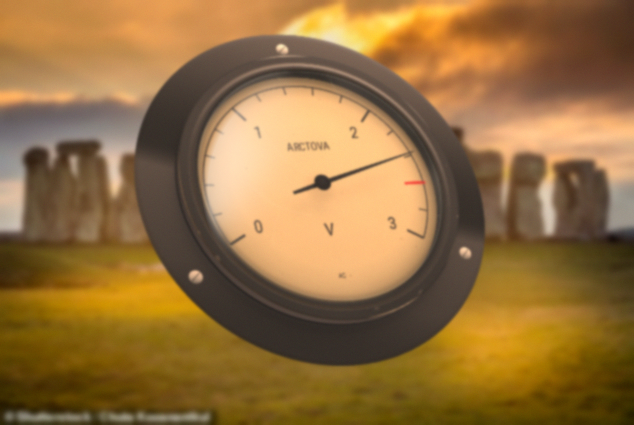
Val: 2.4 V
